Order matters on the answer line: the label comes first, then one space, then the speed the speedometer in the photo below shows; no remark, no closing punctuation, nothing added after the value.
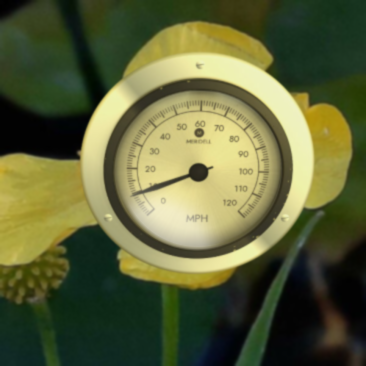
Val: 10 mph
